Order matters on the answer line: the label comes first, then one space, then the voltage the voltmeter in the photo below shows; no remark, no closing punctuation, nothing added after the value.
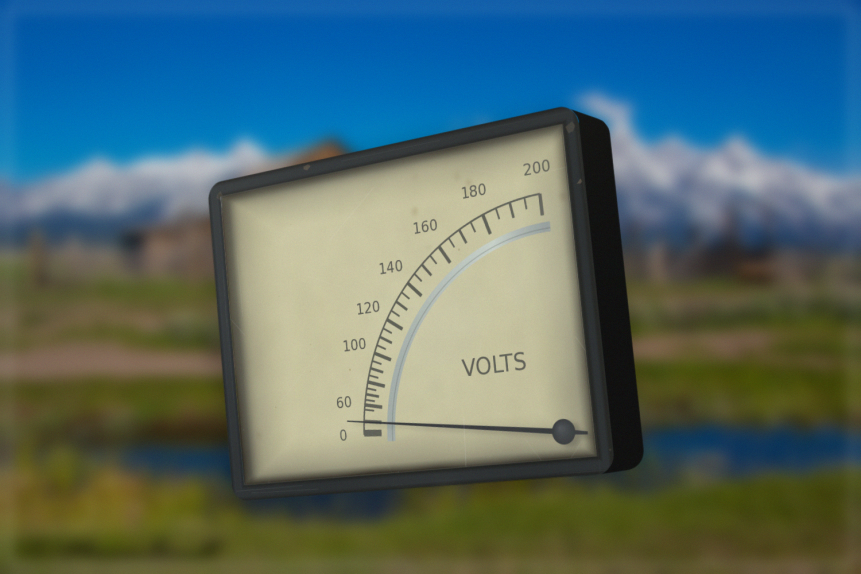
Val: 40 V
